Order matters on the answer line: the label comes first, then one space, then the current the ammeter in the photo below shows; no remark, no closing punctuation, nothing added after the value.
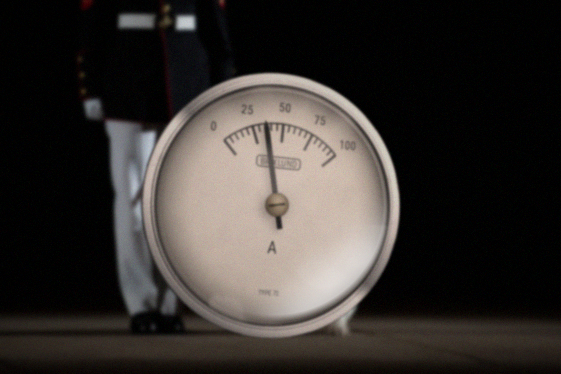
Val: 35 A
